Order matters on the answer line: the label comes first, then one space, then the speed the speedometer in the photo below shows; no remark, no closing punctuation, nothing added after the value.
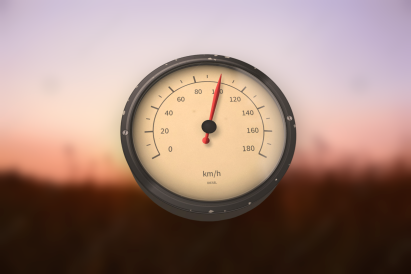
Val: 100 km/h
